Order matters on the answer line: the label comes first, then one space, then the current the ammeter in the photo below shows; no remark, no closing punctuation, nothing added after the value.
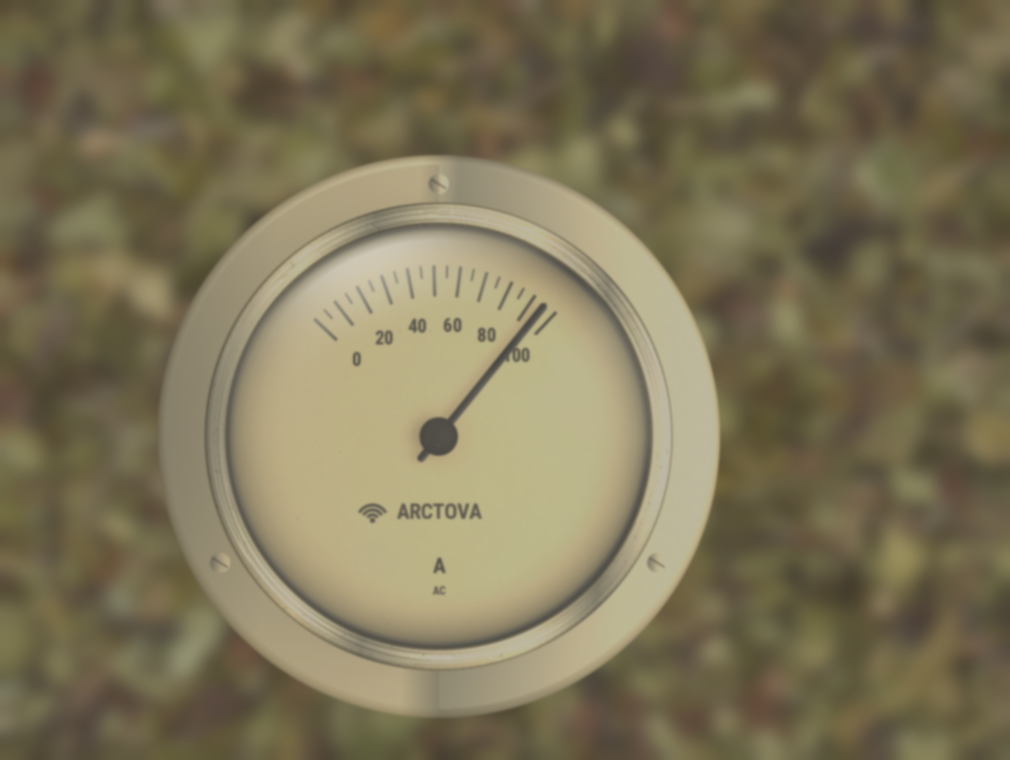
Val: 95 A
